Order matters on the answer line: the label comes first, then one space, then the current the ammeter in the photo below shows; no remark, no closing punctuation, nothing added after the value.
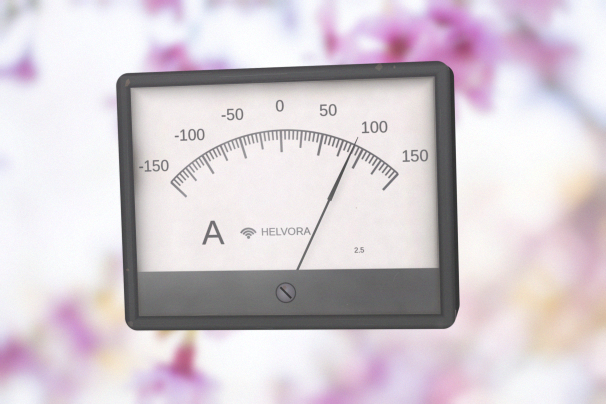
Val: 90 A
